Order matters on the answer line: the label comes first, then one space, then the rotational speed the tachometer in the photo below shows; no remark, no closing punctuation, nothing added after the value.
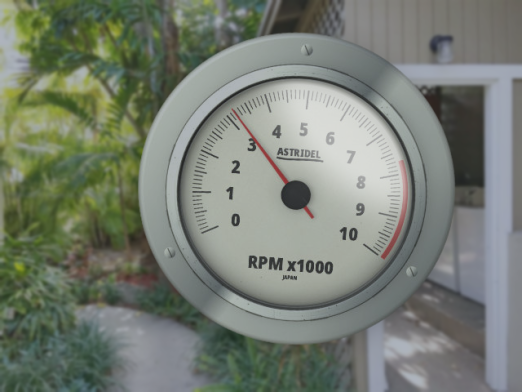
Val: 3200 rpm
